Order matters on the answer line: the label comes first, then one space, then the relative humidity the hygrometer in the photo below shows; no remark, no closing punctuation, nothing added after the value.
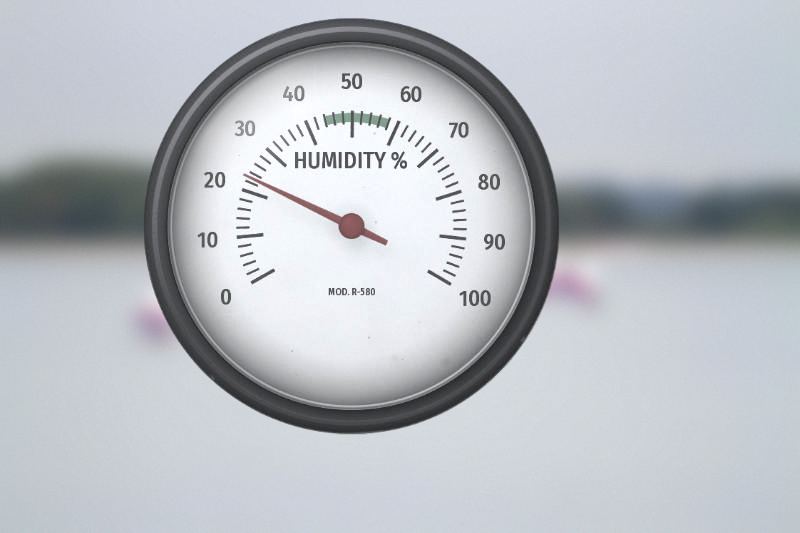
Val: 23 %
